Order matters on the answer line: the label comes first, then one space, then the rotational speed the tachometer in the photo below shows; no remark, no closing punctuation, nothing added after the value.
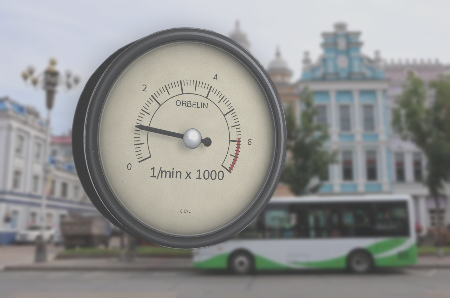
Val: 1000 rpm
